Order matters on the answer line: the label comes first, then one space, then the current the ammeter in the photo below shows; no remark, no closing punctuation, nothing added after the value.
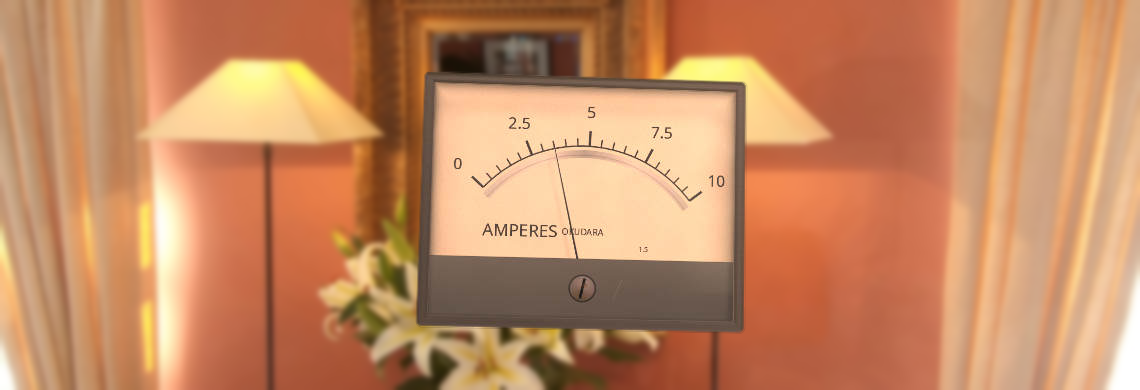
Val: 3.5 A
